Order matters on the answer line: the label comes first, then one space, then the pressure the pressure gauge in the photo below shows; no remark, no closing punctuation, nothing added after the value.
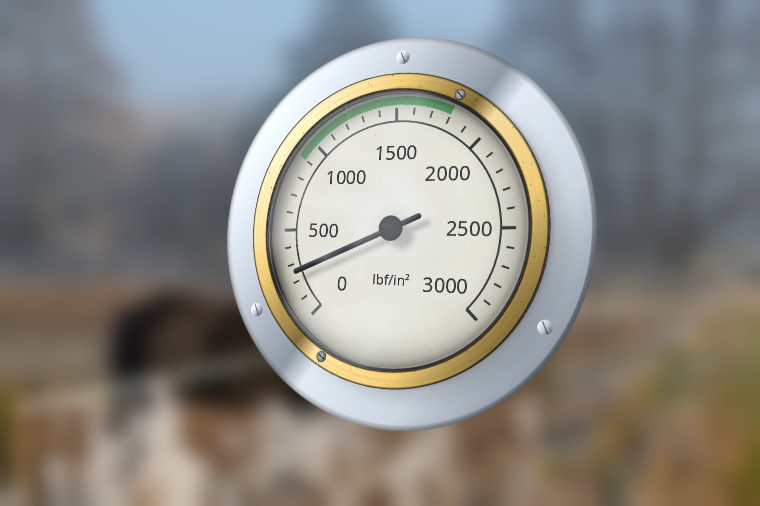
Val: 250 psi
